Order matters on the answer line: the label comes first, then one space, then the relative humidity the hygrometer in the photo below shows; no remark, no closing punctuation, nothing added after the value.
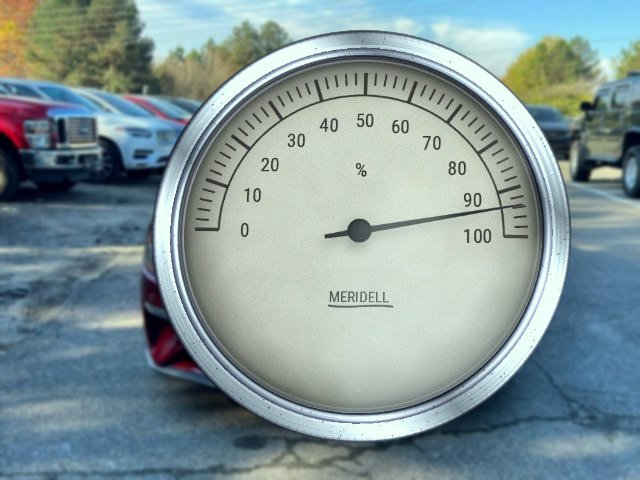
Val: 94 %
